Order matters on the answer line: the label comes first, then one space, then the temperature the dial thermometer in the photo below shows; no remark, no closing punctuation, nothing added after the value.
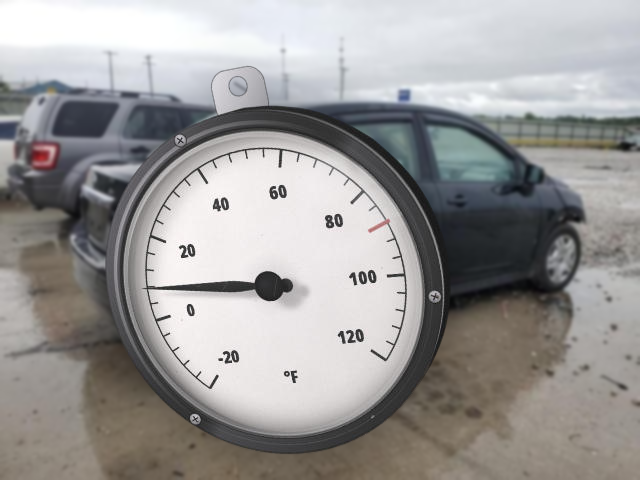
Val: 8 °F
